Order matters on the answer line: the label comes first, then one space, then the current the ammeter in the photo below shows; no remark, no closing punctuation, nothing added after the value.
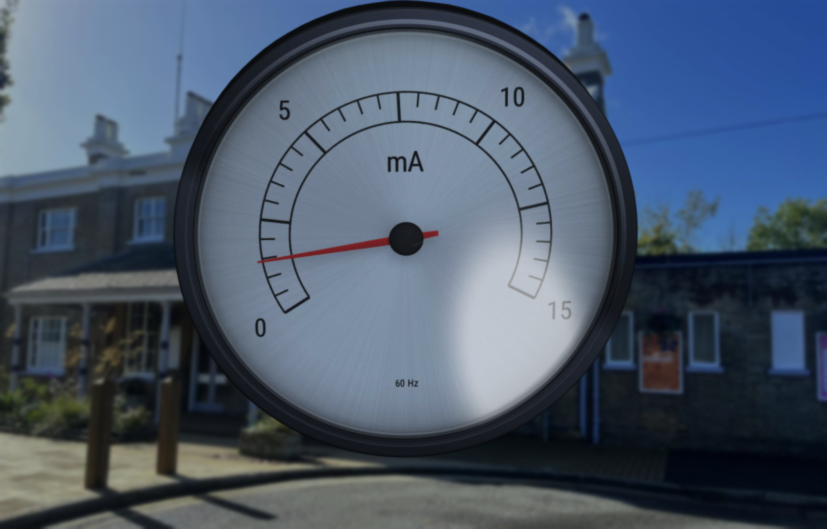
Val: 1.5 mA
